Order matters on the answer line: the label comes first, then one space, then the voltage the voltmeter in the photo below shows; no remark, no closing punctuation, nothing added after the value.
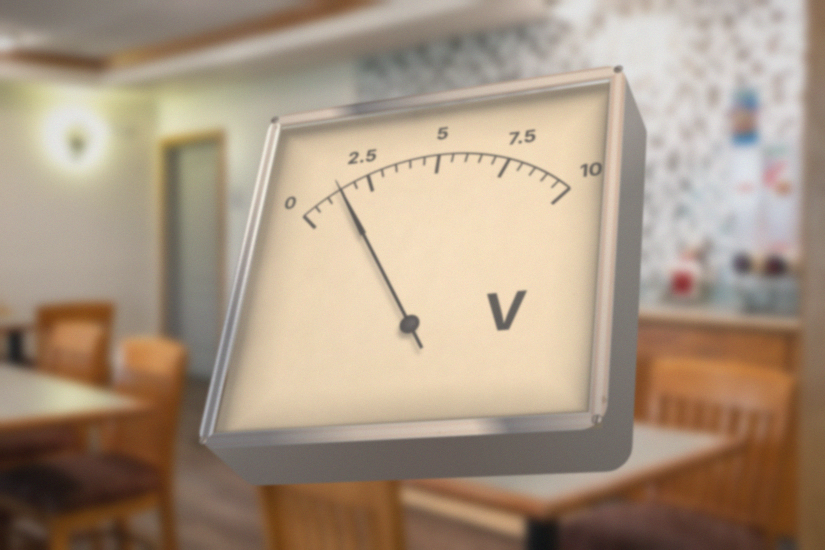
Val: 1.5 V
